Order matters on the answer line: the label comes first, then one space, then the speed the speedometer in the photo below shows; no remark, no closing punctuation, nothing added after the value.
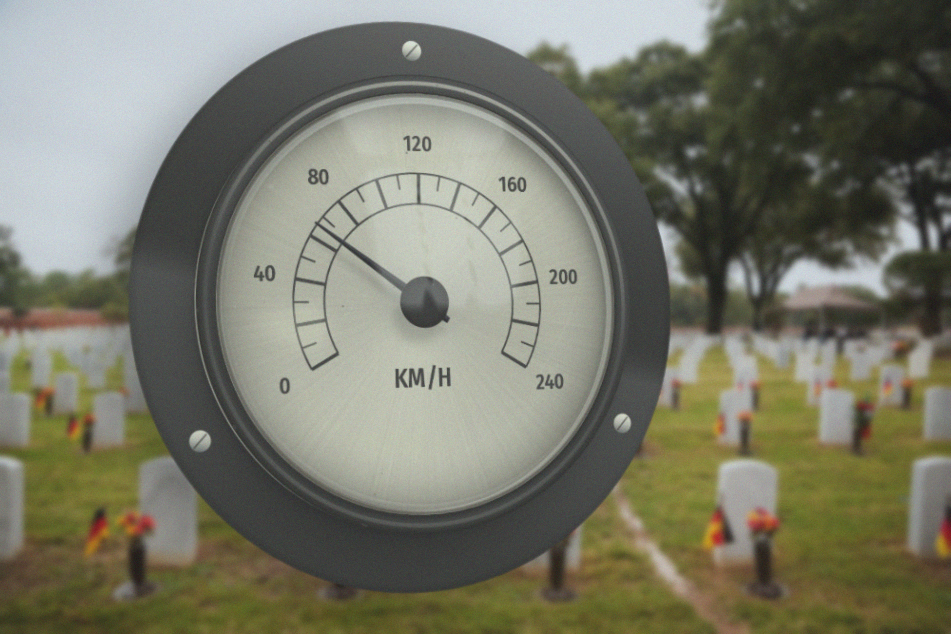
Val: 65 km/h
